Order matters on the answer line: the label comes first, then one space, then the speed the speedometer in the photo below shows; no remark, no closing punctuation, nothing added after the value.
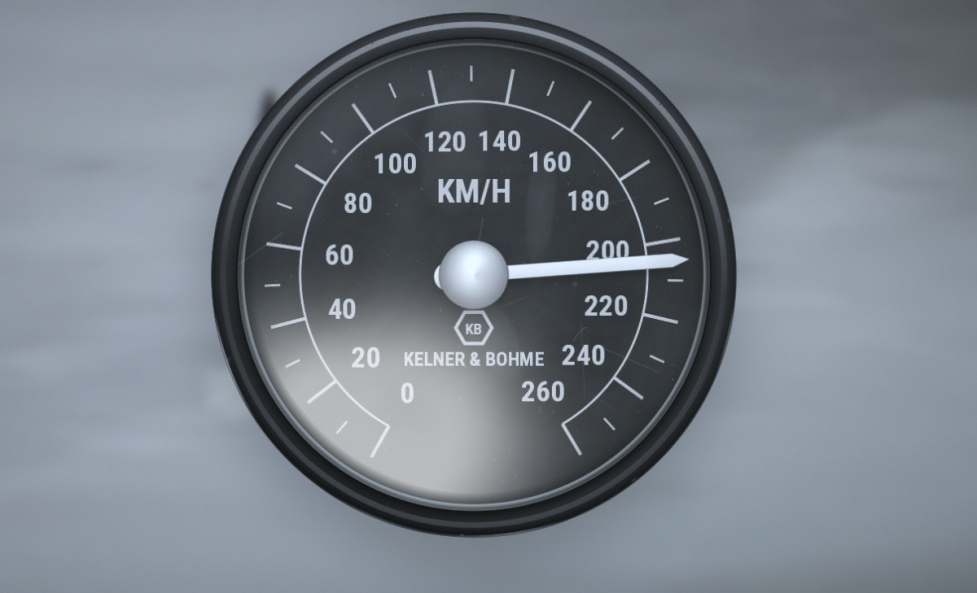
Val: 205 km/h
